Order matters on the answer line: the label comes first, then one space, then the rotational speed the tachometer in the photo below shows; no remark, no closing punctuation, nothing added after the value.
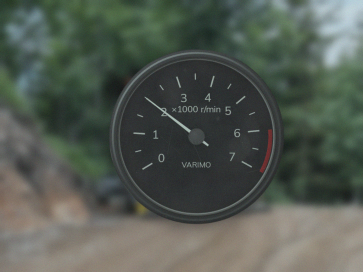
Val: 2000 rpm
